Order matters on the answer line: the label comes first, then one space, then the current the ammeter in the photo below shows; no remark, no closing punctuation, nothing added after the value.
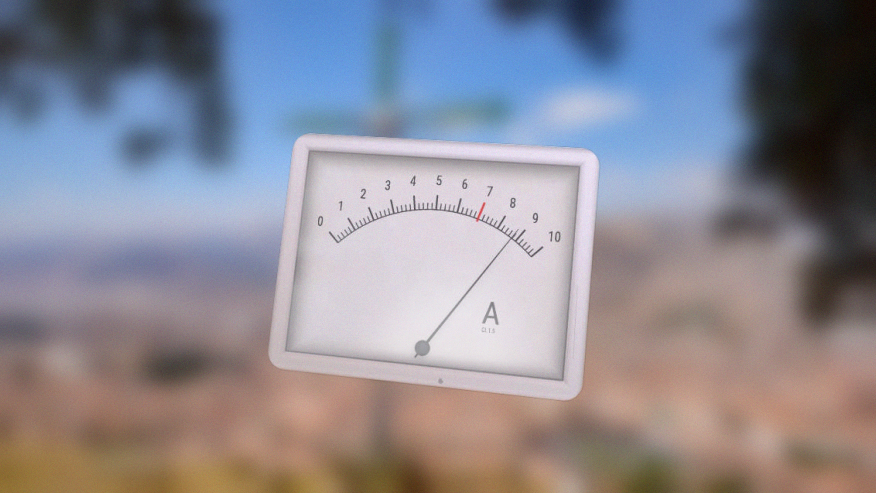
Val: 8.8 A
